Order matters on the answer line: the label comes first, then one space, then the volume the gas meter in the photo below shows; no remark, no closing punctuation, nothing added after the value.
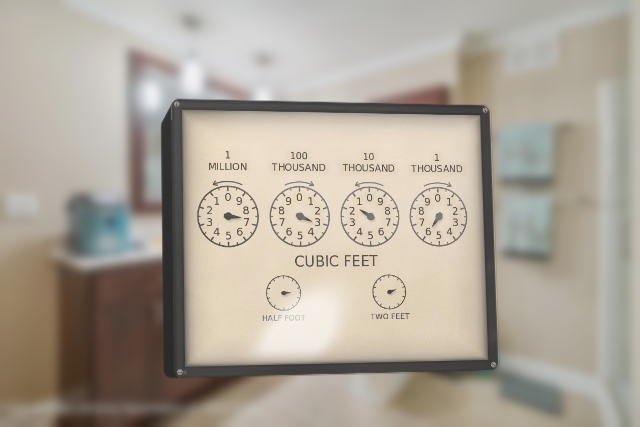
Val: 731600 ft³
